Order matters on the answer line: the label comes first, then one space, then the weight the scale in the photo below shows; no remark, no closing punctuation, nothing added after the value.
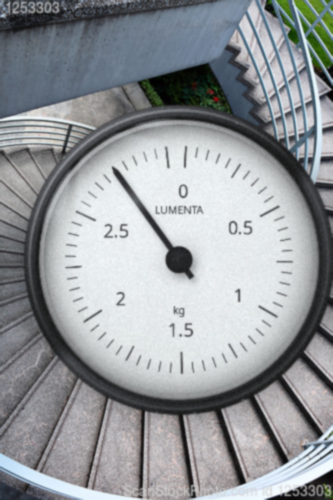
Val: 2.75 kg
